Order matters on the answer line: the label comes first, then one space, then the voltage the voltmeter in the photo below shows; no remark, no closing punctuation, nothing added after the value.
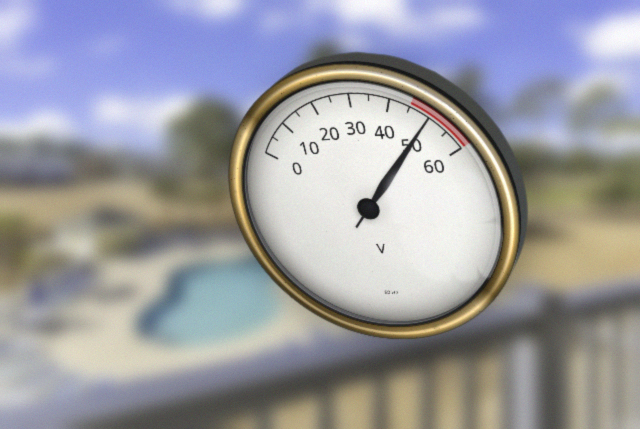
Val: 50 V
